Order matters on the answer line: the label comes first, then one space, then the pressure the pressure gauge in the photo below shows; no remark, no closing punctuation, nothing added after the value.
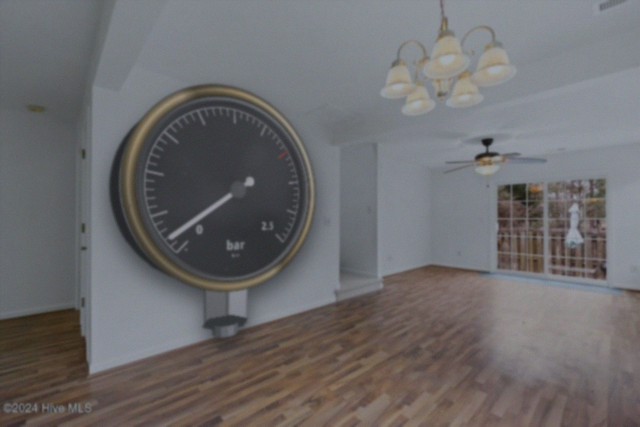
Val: 0.1 bar
